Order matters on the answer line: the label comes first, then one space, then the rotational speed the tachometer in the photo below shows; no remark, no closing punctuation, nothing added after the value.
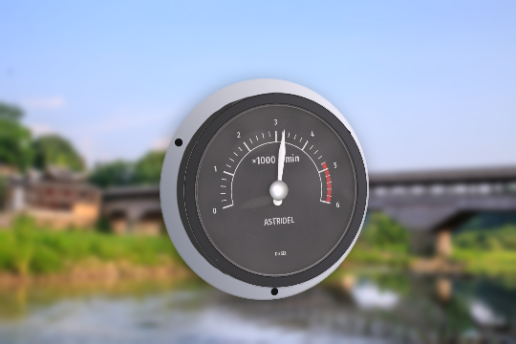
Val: 3200 rpm
